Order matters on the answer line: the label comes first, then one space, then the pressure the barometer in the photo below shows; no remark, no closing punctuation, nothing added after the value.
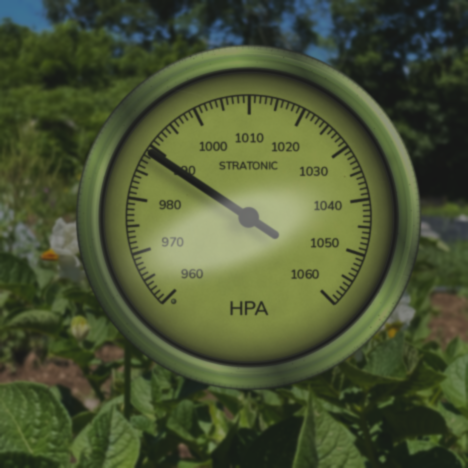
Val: 989 hPa
